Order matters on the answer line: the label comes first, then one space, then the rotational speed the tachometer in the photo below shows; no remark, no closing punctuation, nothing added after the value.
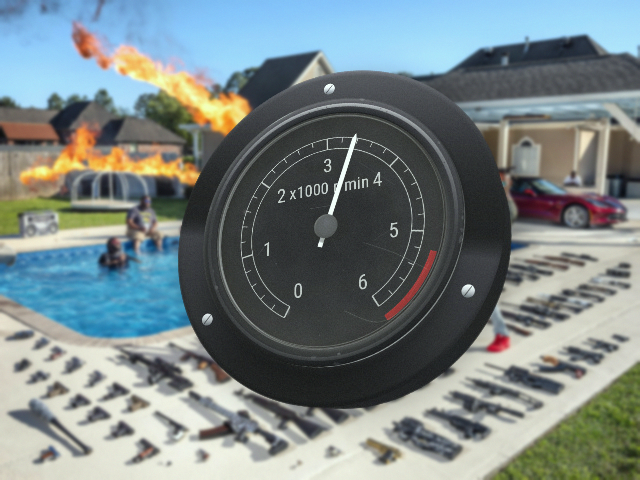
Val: 3400 rpm
